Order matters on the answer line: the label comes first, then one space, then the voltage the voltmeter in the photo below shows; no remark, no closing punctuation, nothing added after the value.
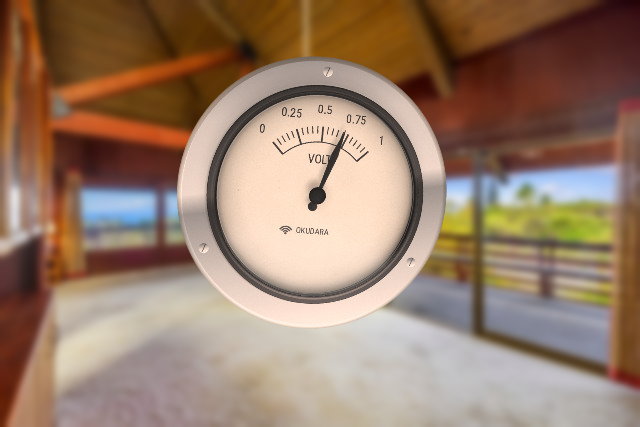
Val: 0.7 V
